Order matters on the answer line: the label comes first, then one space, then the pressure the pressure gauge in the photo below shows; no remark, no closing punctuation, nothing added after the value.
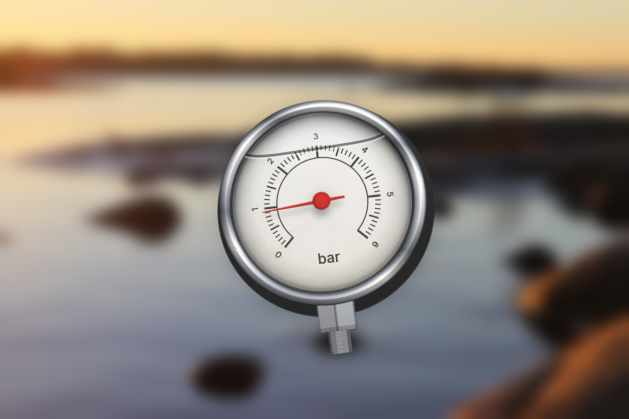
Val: 0.9 bar
